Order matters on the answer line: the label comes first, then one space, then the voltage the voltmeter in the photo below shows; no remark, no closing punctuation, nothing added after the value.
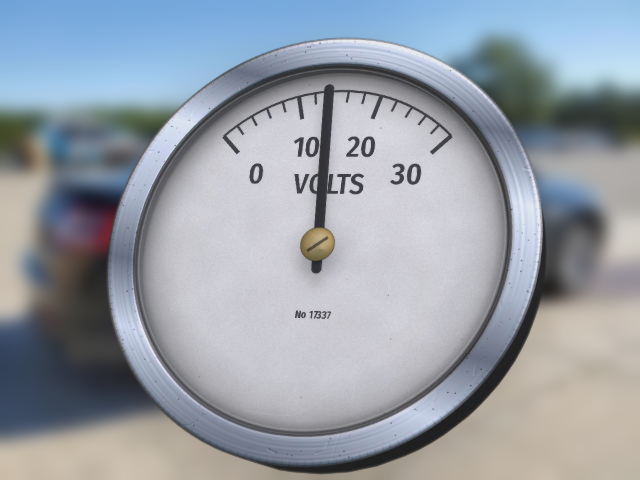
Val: 14 V
